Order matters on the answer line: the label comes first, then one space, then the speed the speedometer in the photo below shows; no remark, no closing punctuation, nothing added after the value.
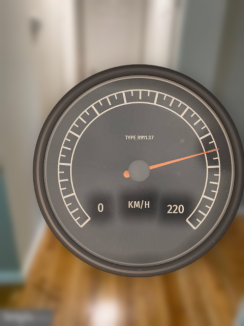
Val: 170 km/h
